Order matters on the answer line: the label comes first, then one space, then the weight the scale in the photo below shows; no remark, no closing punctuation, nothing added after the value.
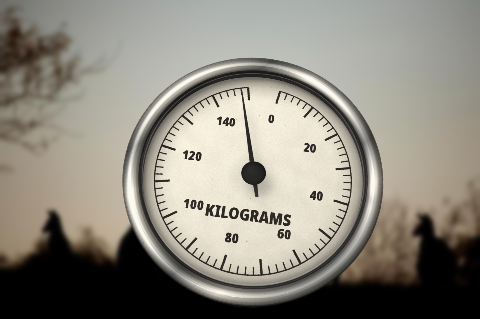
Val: 148 kg
